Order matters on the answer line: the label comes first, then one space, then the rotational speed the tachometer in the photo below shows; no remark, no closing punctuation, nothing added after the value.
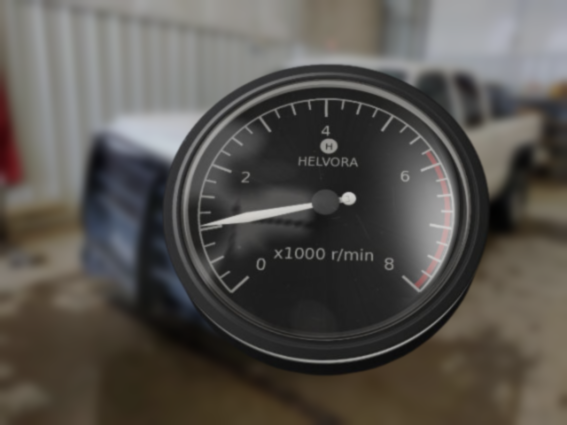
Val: 1000 rpm
